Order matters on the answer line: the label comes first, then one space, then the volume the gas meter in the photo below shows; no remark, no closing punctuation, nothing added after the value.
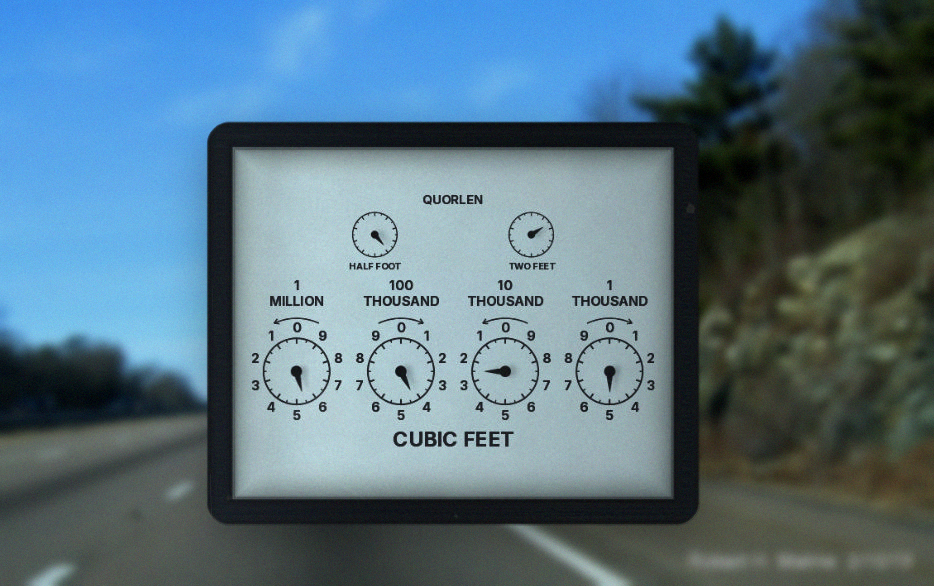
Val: 542500 ft³
